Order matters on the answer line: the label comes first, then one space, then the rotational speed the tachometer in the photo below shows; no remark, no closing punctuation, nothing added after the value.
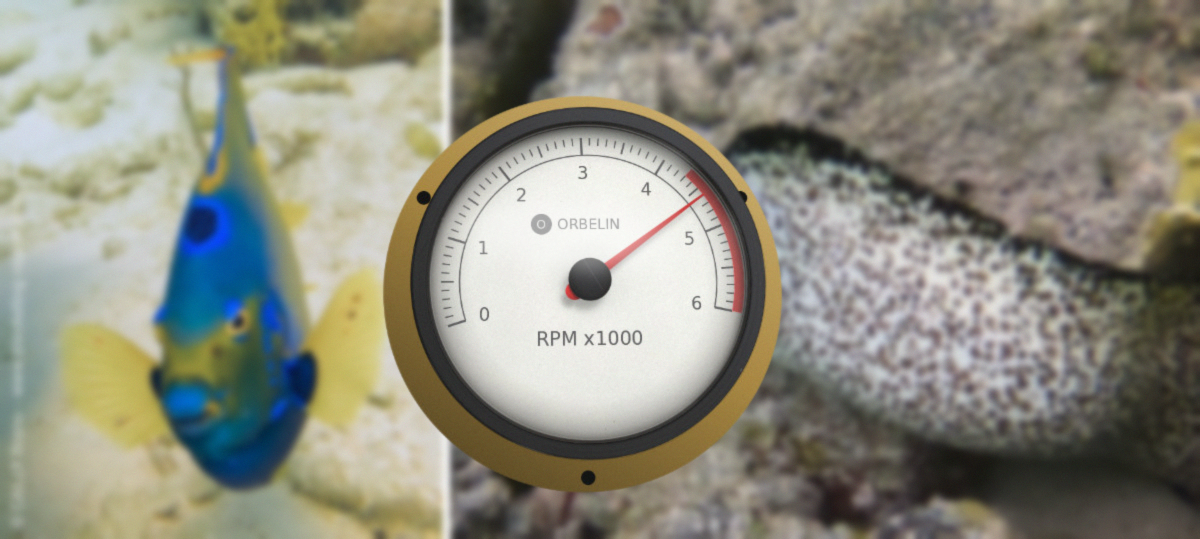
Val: 4600 rpm
